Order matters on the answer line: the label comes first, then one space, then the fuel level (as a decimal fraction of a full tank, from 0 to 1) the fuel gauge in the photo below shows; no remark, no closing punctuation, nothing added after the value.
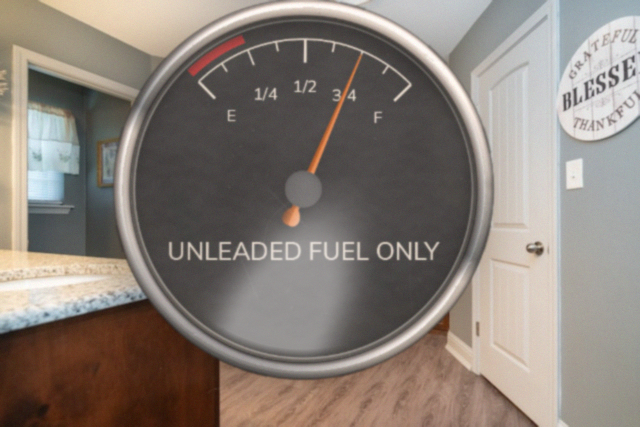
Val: 0.75
